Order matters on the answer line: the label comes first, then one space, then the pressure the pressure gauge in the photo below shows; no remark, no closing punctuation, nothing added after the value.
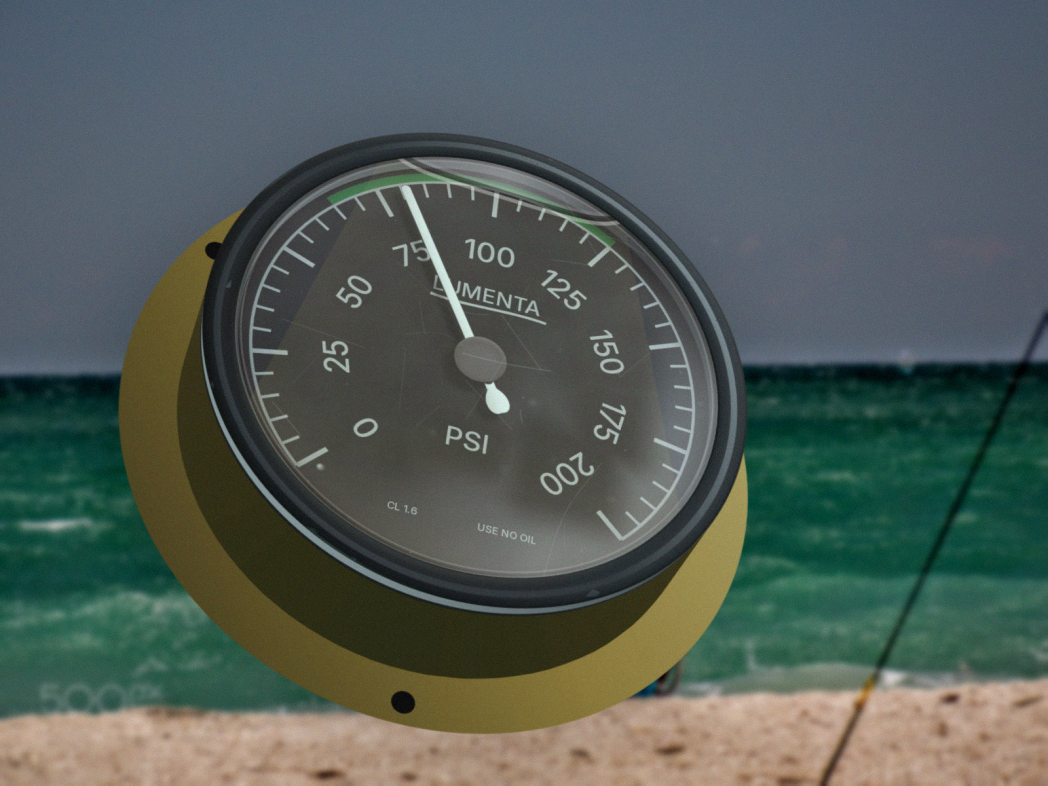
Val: 80 psi
